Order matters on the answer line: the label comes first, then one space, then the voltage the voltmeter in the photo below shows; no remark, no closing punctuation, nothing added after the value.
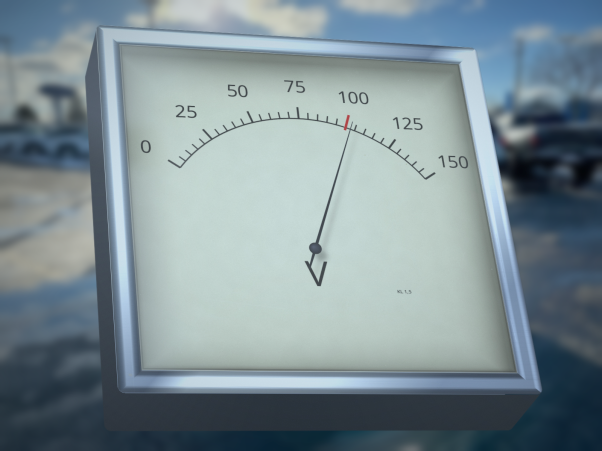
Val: 102.5 V
